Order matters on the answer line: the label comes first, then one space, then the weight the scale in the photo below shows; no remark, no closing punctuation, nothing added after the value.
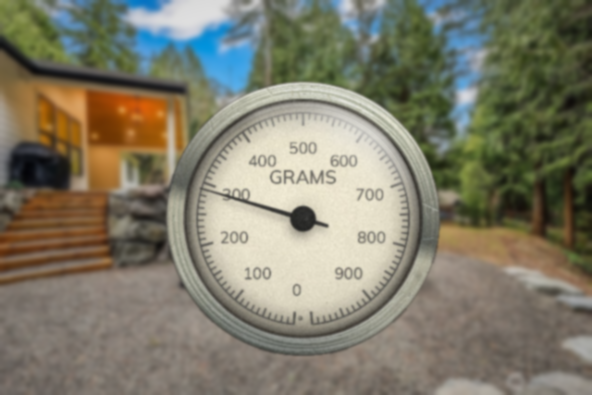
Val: 290 g
